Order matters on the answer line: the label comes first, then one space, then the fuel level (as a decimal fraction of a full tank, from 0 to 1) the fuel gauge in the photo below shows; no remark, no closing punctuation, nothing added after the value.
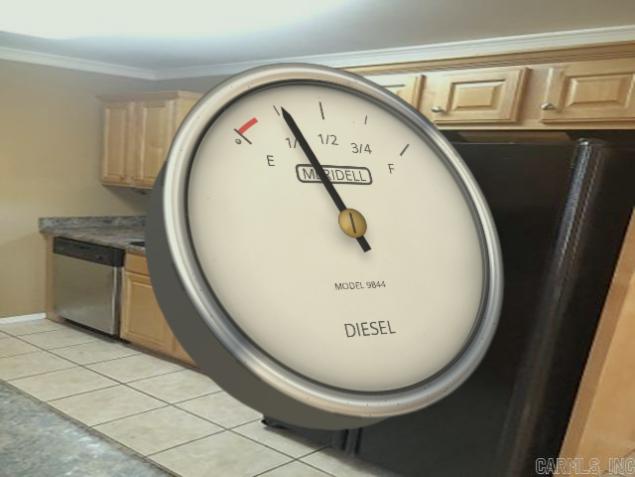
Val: 0.25
